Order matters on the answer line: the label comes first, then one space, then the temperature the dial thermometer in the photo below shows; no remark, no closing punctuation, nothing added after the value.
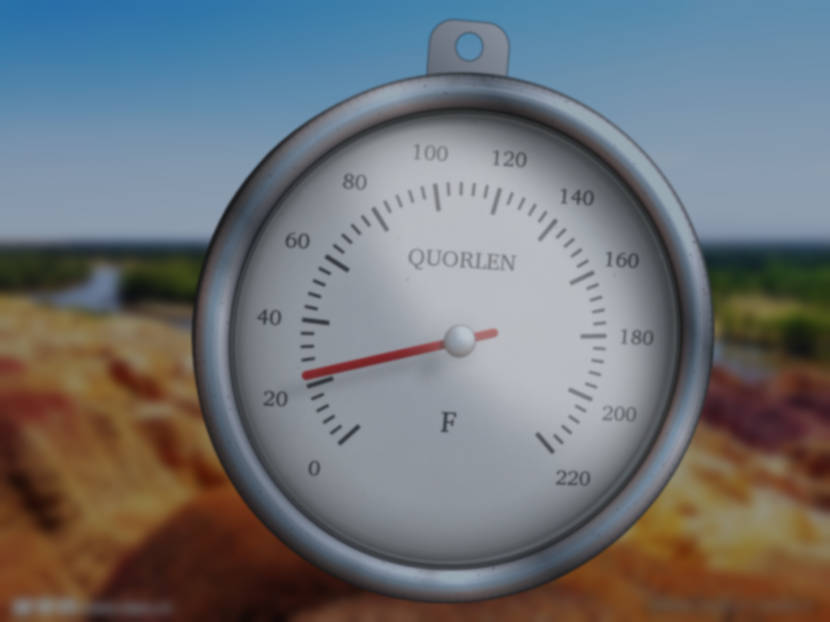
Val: 24 °F
